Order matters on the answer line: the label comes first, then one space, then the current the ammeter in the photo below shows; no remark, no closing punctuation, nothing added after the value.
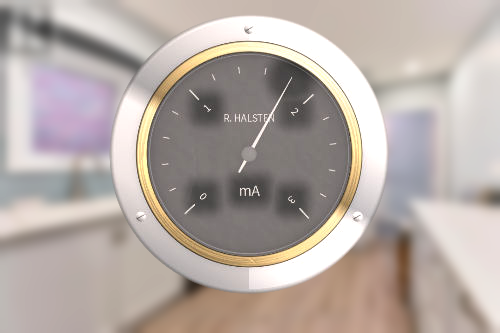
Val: 1.8 mA
